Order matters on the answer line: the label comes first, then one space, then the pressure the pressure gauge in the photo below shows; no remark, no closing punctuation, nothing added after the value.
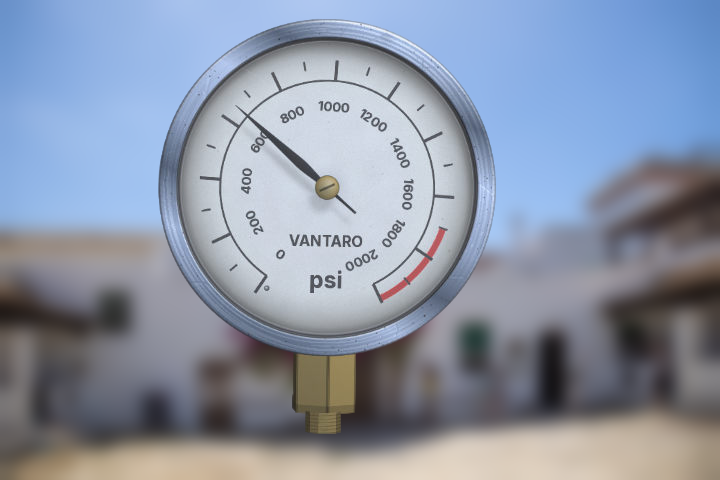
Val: 650 psi
